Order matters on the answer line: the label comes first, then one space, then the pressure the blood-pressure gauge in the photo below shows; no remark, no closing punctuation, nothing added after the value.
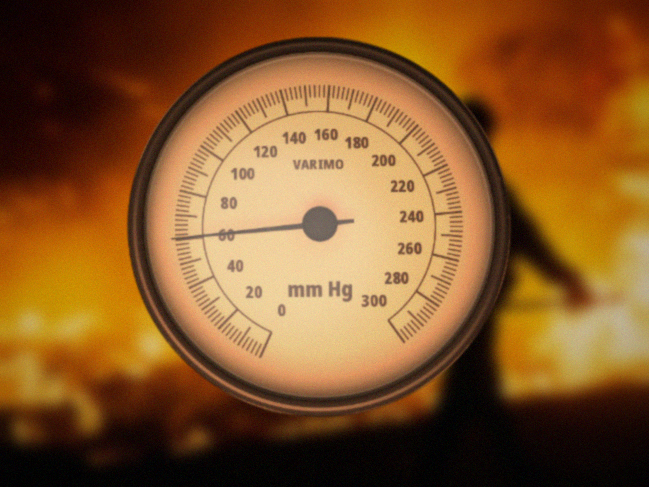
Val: 60 mmHg
